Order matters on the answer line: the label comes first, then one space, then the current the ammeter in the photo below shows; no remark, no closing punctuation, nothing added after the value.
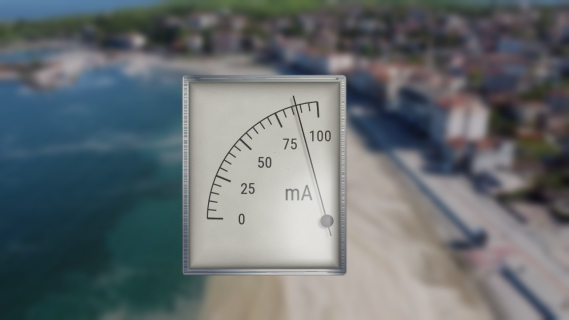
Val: 87.5 mA
